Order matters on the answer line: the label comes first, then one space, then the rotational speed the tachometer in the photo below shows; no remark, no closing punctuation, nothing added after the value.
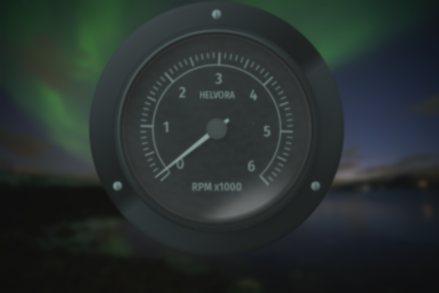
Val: 100 rpm
